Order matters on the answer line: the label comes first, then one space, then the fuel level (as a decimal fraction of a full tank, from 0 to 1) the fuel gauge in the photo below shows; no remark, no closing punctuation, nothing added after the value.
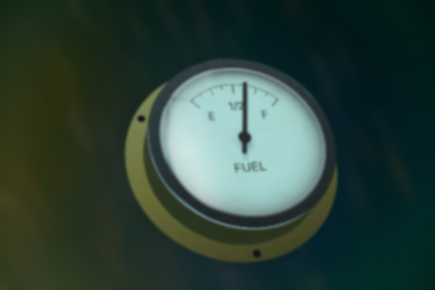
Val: 0.625
